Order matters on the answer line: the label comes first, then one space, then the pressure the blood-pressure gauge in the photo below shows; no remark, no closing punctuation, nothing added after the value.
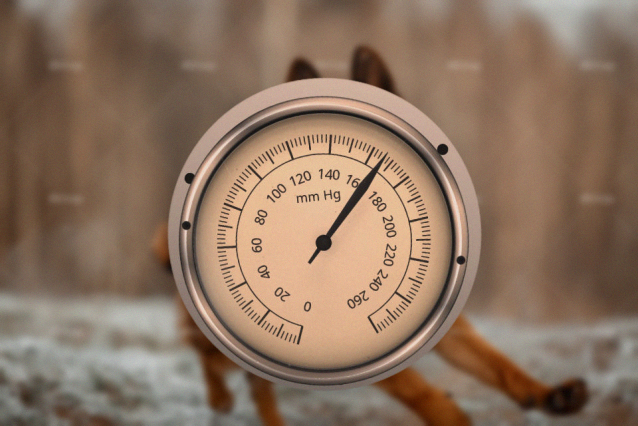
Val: 166 mmHg
